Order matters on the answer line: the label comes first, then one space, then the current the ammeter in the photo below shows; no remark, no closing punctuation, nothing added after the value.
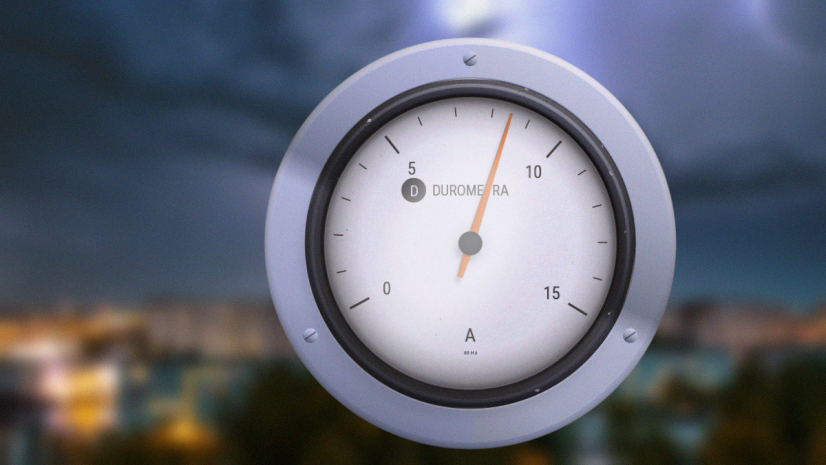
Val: 8.5 A
